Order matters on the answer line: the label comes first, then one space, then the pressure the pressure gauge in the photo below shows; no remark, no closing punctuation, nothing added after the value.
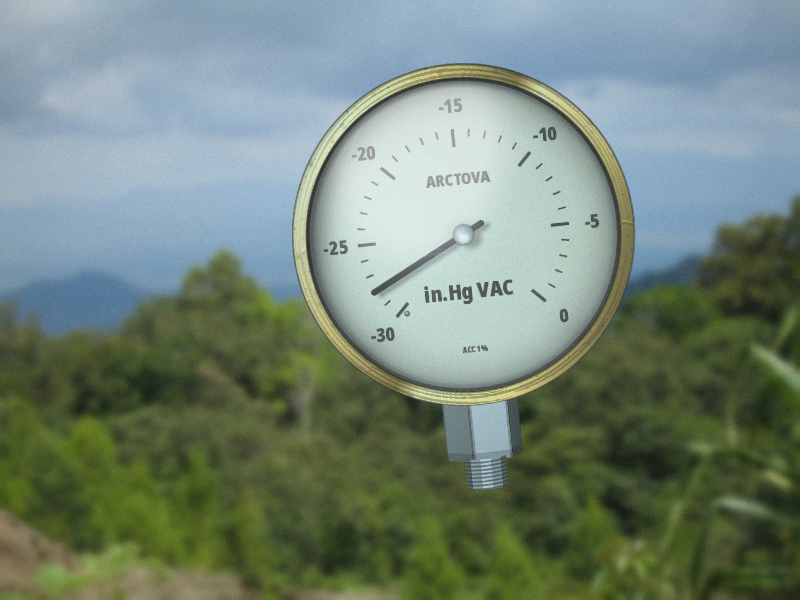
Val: -28 inHg
